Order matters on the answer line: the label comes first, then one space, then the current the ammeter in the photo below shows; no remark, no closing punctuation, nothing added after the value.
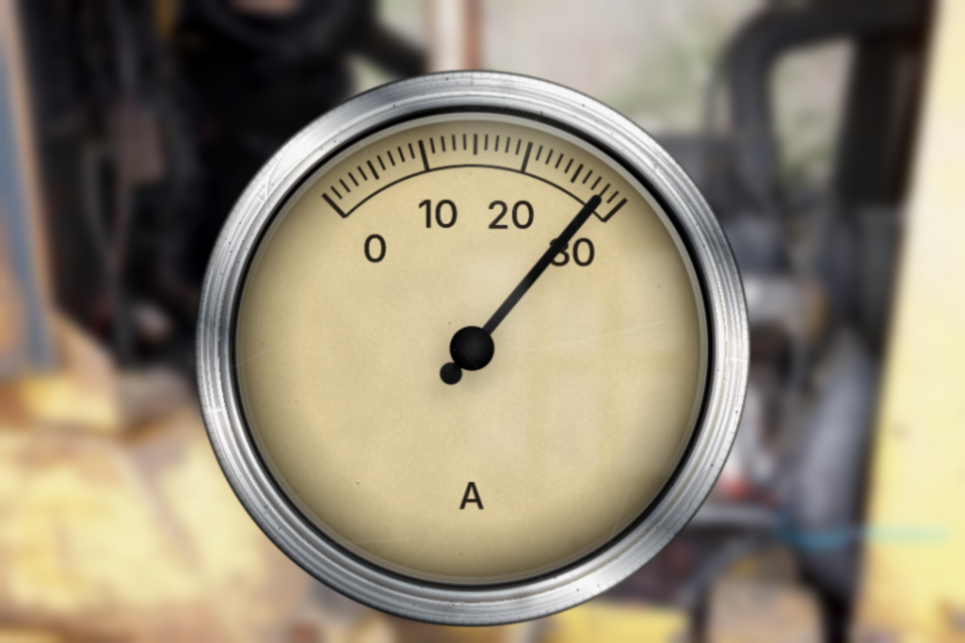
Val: 28 A
